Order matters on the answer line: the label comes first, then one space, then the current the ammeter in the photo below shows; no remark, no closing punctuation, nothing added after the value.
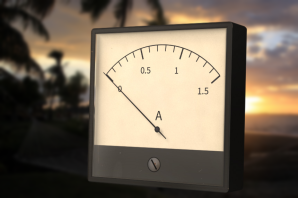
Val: 0 A
